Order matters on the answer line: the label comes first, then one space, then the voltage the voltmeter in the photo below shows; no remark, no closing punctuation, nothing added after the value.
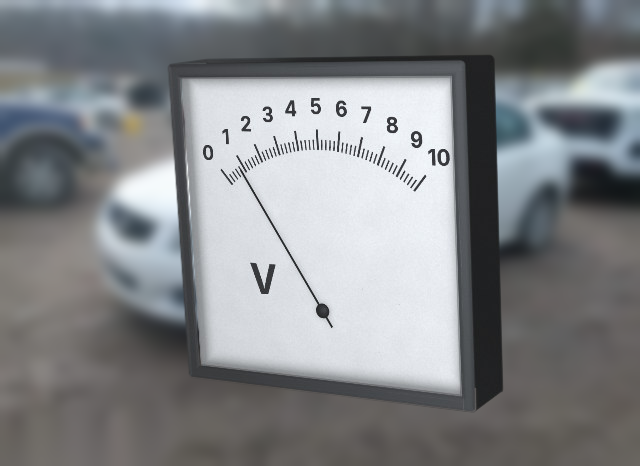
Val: 1 V
